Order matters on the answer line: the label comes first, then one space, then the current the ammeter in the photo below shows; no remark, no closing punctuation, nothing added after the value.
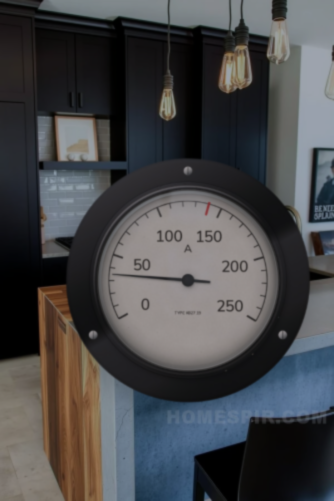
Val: 35 A
